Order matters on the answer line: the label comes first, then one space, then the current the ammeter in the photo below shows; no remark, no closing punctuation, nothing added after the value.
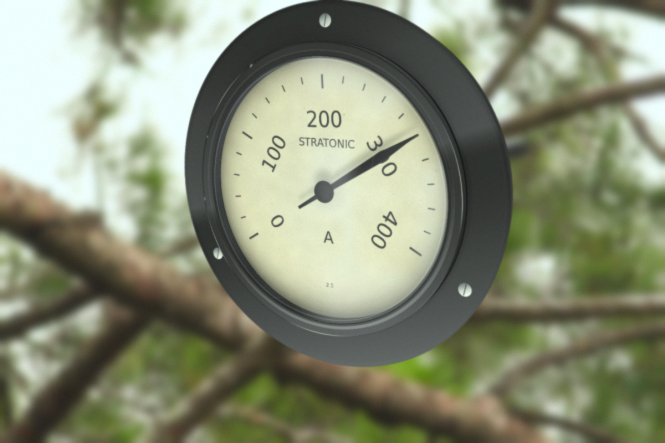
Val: 300 A
